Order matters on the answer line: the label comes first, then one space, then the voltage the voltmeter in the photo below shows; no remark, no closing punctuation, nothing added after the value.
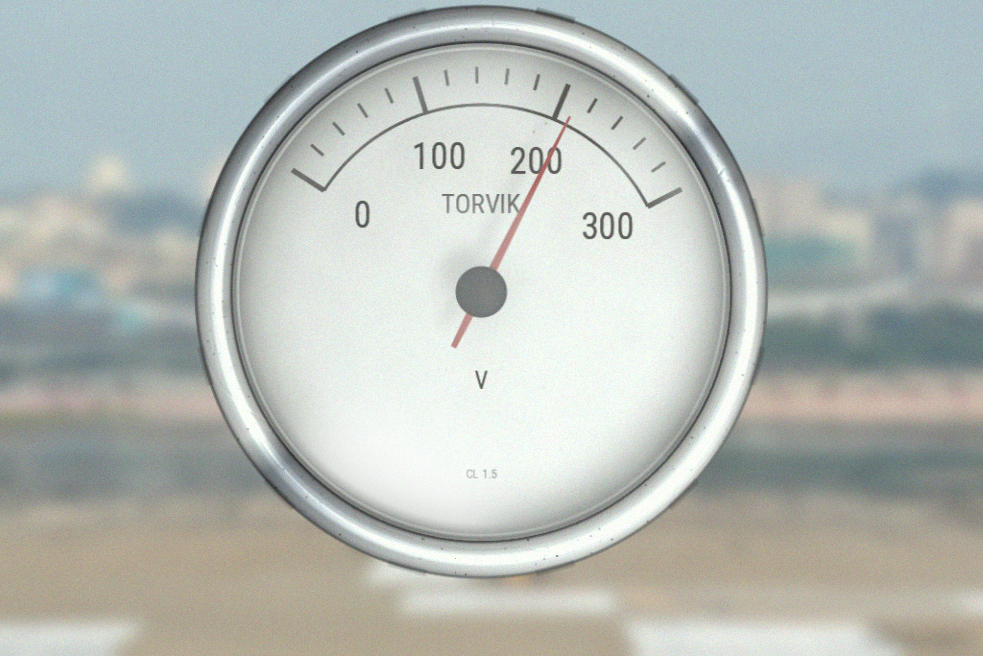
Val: 210 V
